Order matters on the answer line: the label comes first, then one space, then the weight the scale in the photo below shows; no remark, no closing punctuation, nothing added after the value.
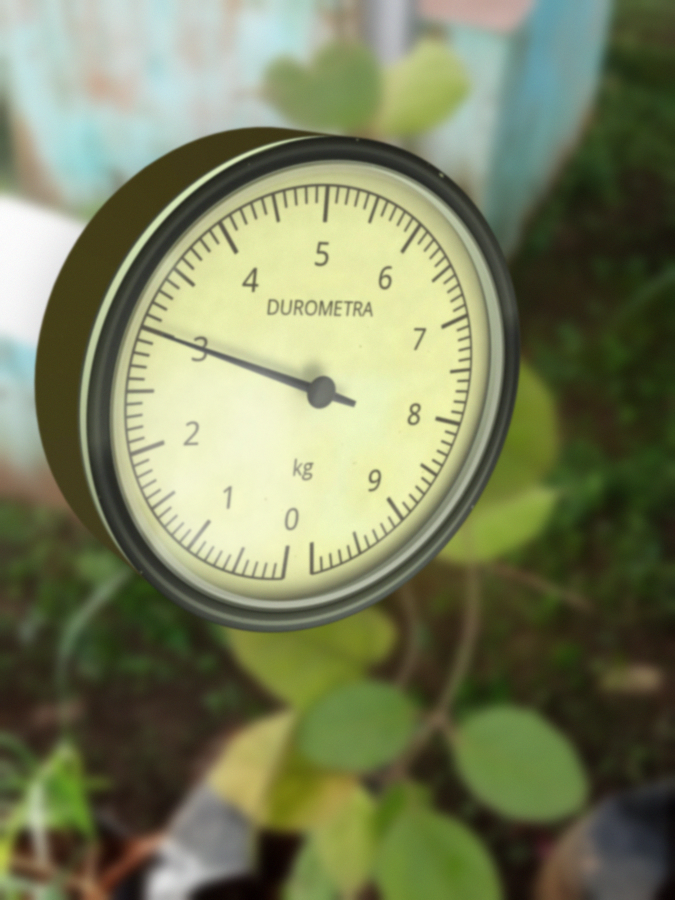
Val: 3 kg
